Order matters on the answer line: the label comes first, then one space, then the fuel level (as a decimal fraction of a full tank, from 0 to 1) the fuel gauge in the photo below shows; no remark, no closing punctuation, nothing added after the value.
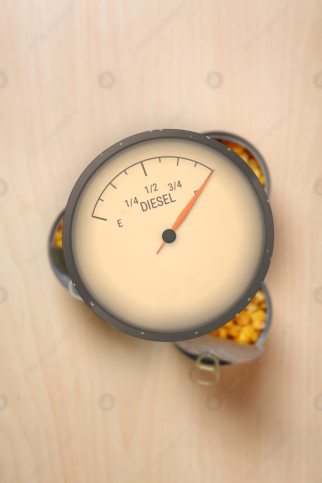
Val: 1
